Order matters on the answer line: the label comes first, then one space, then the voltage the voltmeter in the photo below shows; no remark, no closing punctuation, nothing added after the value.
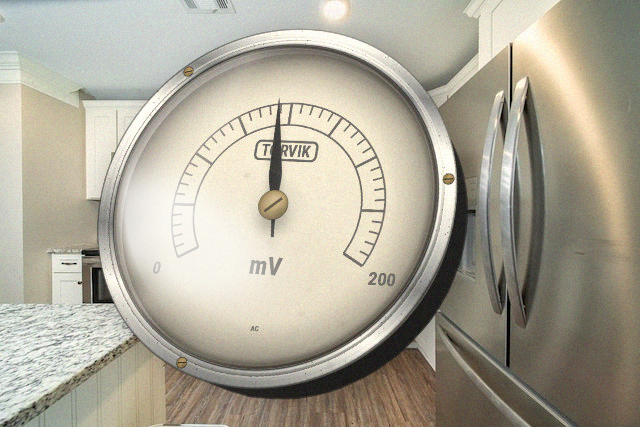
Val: 95 mV
